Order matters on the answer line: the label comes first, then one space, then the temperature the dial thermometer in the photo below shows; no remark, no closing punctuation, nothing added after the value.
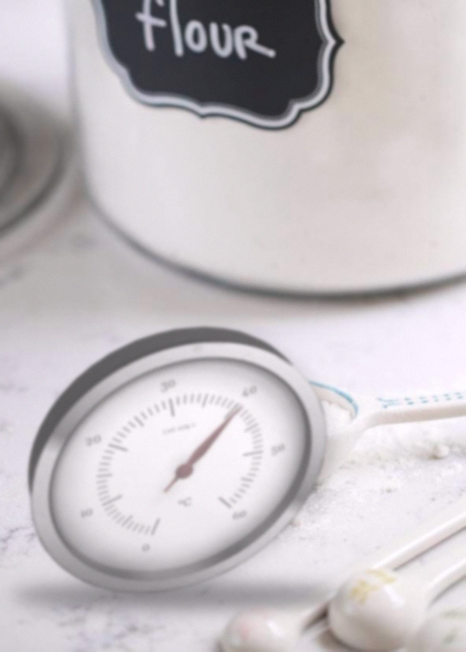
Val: 40 °C
